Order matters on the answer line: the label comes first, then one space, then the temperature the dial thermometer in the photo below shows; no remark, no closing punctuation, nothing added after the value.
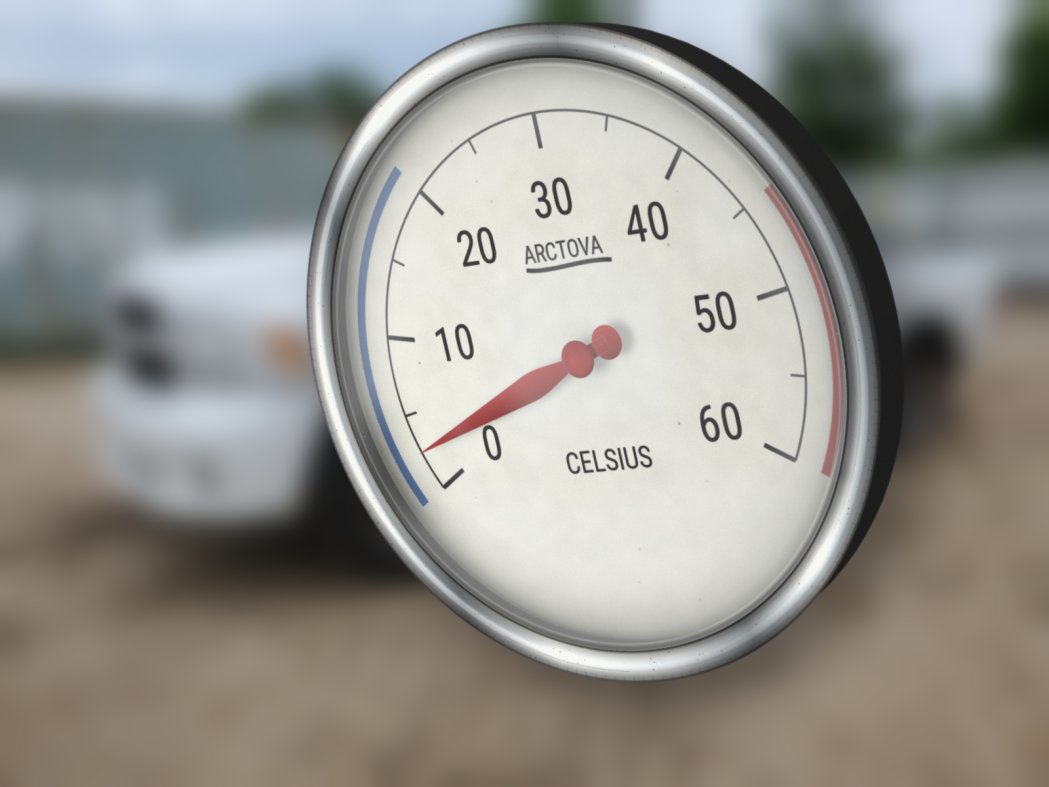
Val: 2.5 °C
